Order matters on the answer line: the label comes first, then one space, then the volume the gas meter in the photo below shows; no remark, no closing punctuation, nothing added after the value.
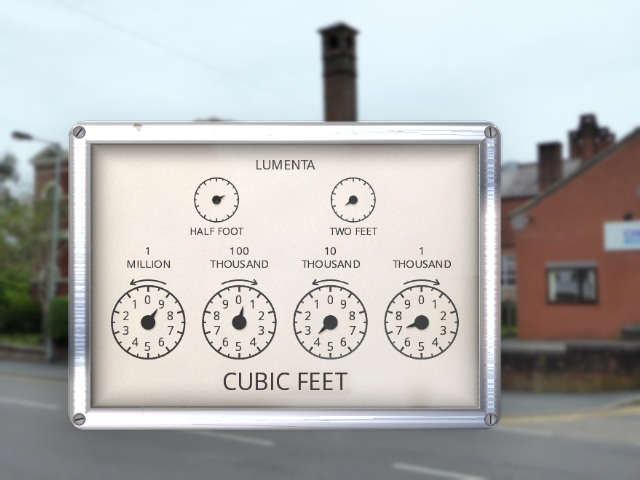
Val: 903700 ft³
